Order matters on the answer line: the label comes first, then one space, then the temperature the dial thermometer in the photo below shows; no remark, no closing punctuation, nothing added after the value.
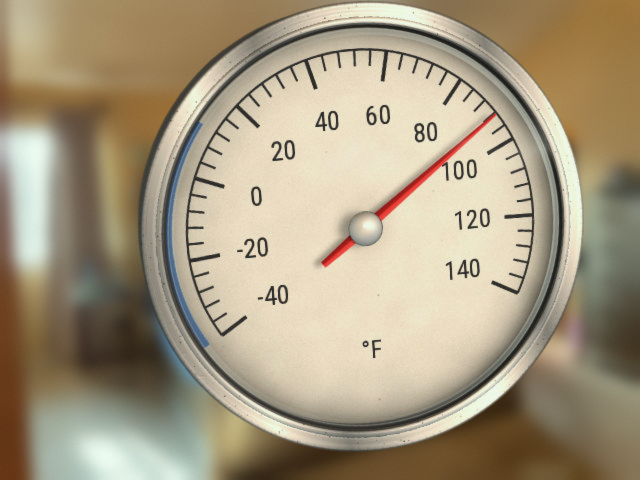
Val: 92 °F
